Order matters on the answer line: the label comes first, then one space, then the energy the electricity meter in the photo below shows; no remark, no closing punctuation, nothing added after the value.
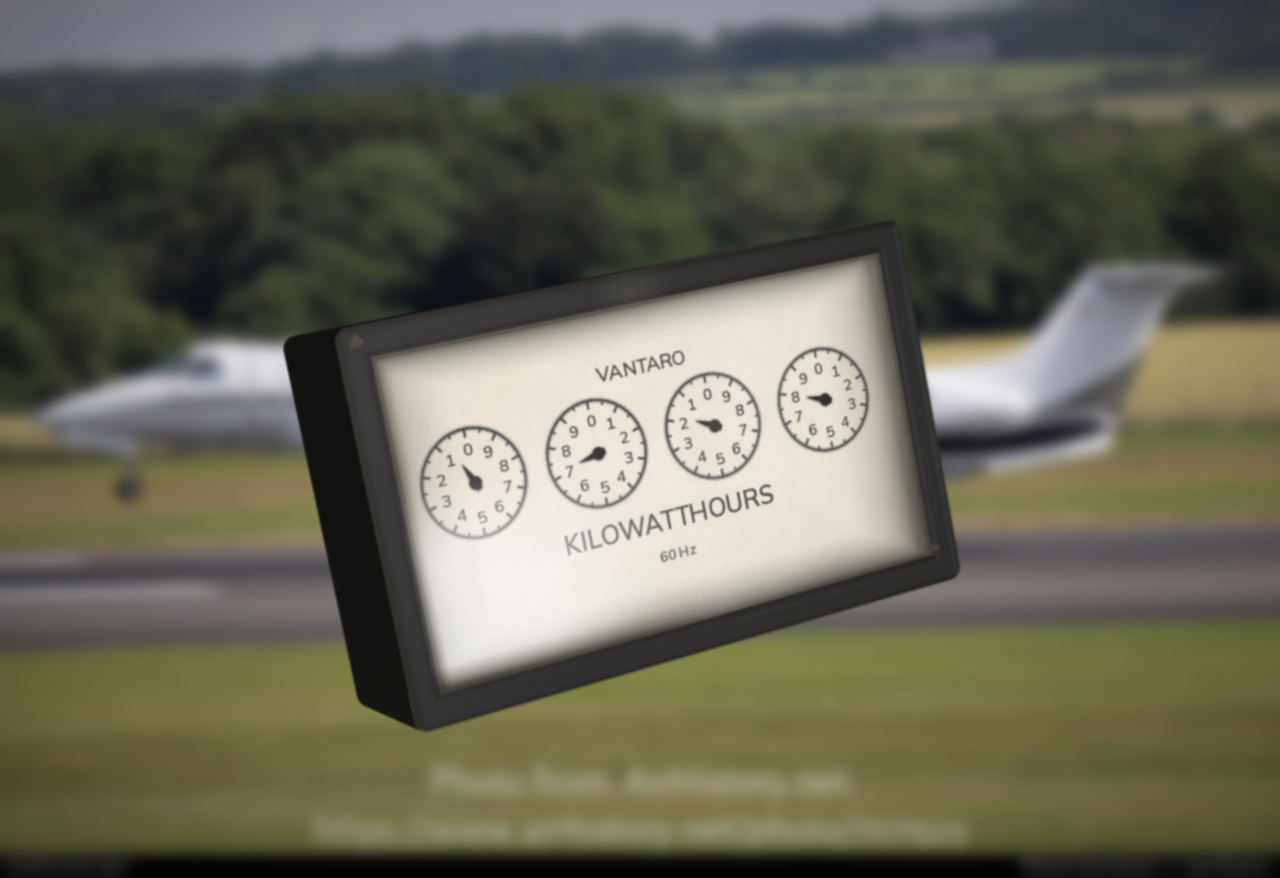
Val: 718 kWh
